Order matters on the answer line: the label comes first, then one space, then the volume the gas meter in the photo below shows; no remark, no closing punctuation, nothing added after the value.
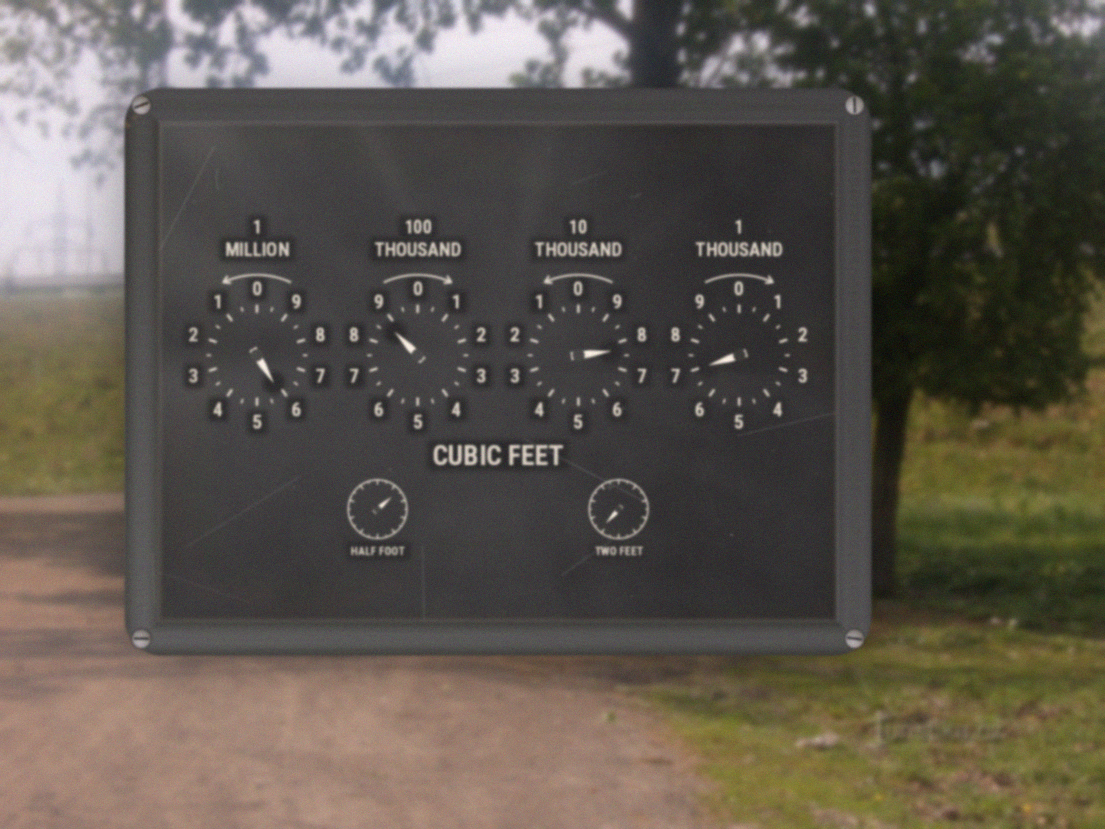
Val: 587700 ft³
